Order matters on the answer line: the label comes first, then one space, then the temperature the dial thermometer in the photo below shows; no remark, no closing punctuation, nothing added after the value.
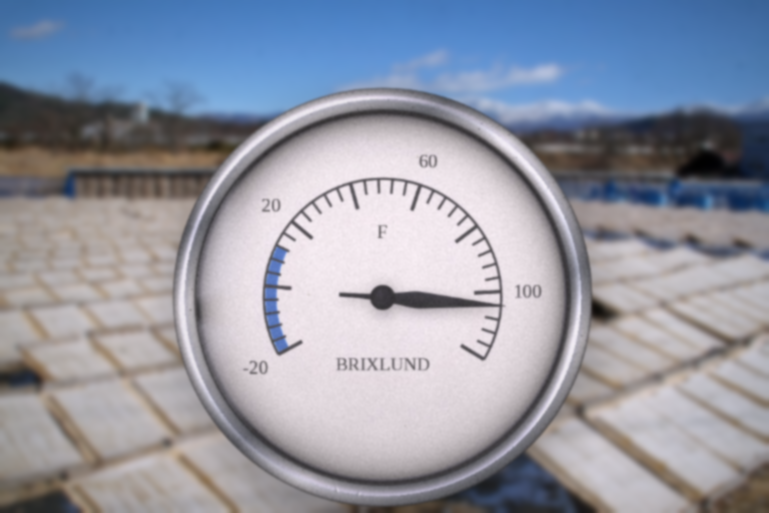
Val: 104 °F
